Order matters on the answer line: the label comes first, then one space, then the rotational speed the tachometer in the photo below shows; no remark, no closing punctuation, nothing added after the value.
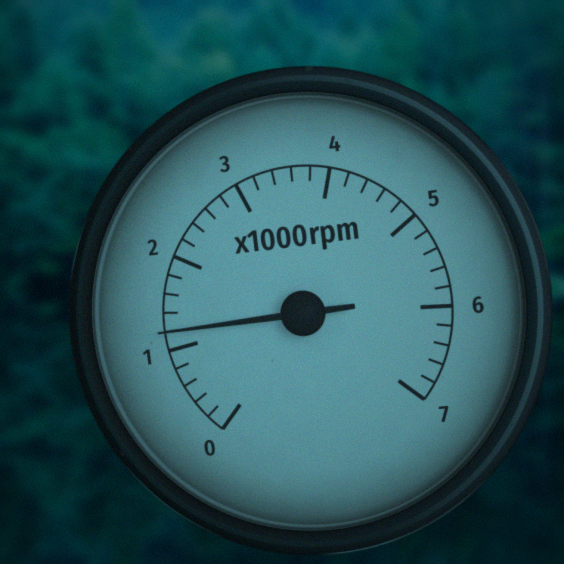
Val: 1200 rpm
